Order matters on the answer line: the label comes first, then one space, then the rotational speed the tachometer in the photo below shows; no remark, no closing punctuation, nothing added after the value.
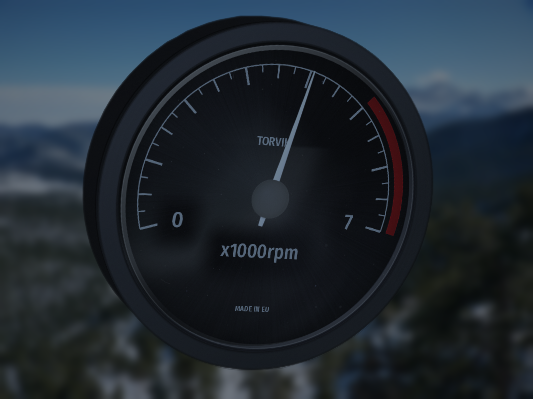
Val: 4000 rpm
